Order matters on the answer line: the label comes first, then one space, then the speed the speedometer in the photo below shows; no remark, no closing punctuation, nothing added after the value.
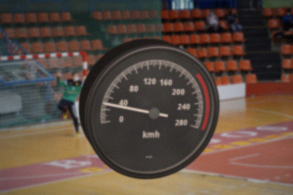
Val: 30 km/h
